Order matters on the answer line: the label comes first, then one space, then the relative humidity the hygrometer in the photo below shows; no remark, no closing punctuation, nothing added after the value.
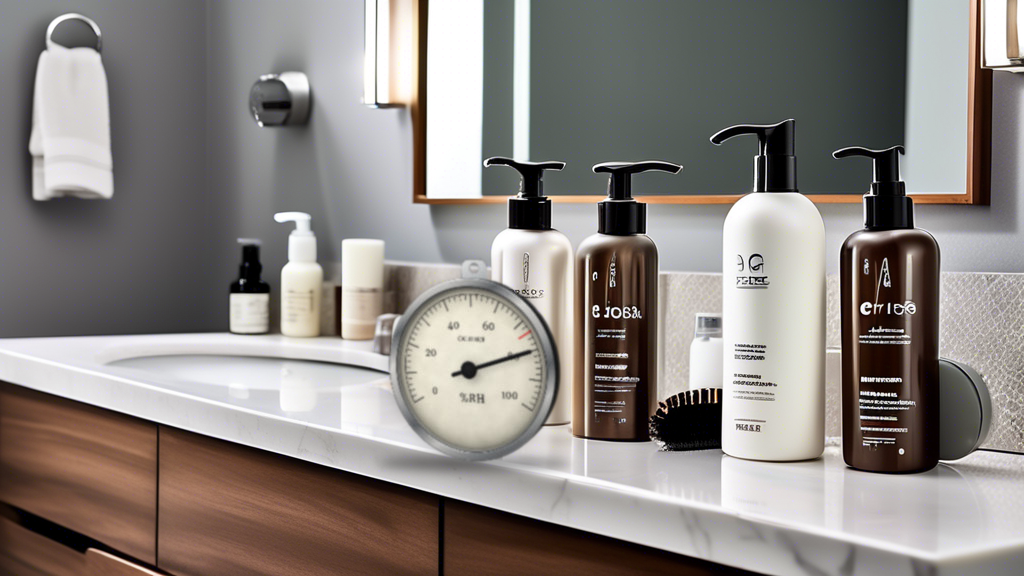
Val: 80 %
